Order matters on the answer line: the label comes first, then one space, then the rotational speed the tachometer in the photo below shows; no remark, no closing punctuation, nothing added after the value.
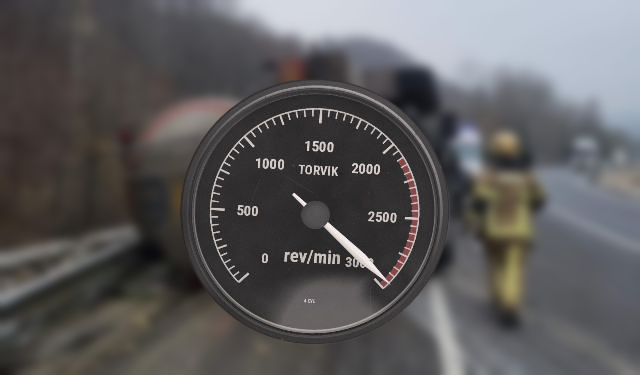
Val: 2950 rpm
